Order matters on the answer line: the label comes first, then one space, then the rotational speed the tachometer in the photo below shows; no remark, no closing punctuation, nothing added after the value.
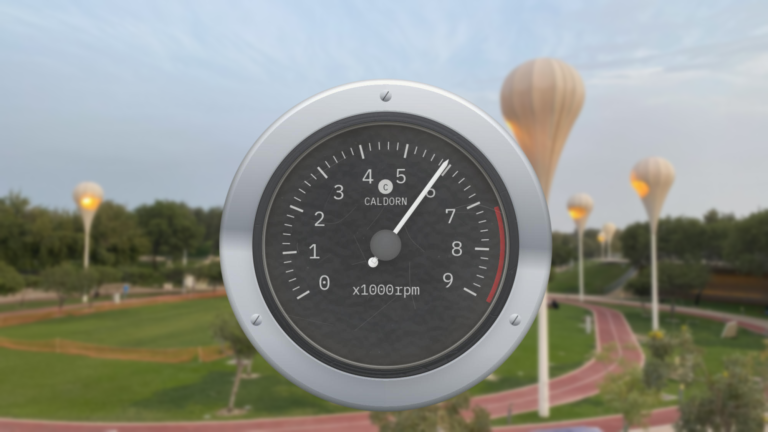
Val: 5900 rpm
